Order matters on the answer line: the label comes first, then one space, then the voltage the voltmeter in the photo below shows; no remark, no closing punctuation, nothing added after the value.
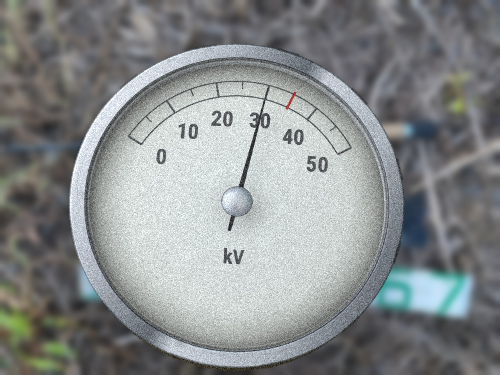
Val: 30 kV
